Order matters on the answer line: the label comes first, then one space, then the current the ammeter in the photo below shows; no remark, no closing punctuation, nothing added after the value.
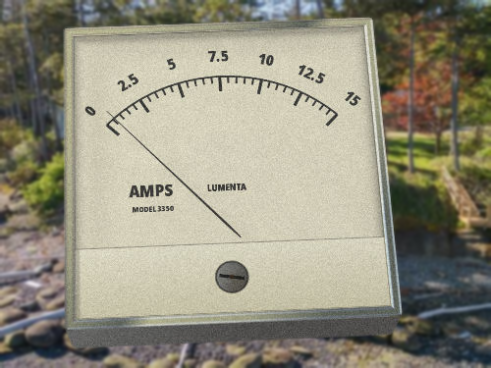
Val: 0.5 A
